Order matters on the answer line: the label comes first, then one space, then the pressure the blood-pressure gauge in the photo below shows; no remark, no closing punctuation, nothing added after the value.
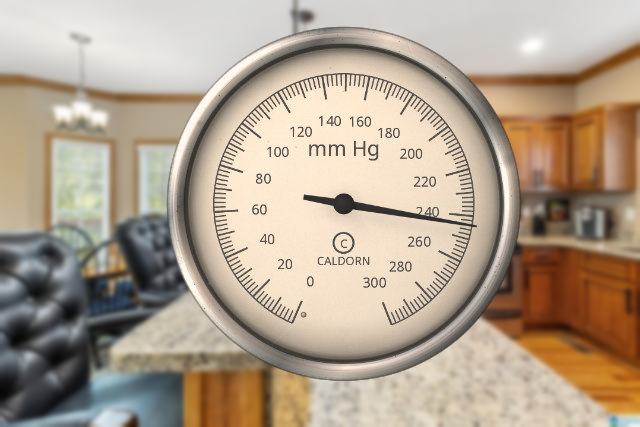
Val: 244 mmHg
